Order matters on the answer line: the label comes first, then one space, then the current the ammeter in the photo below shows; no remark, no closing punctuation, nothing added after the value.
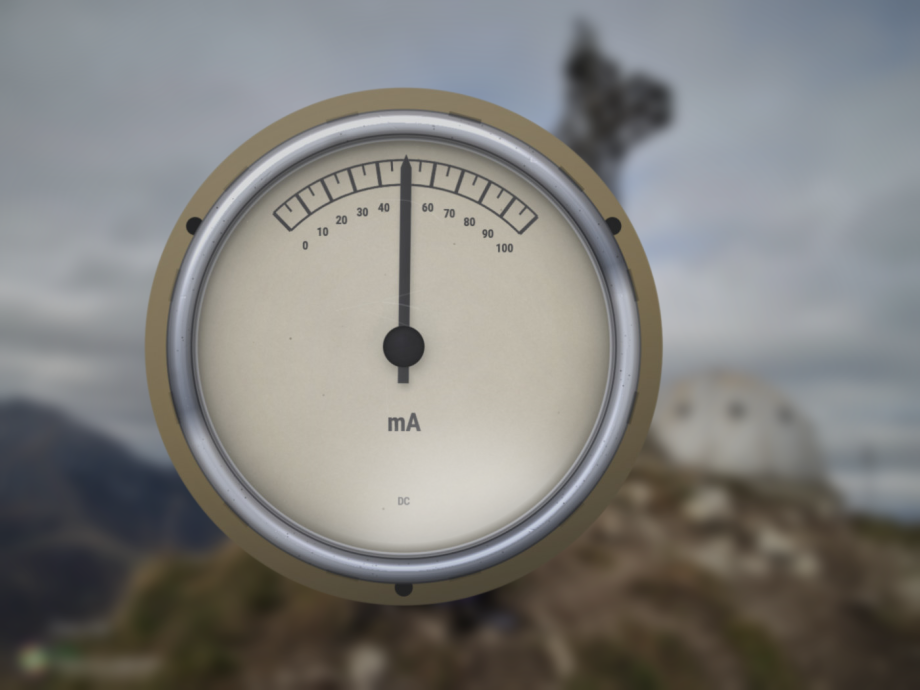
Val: 50 mA
